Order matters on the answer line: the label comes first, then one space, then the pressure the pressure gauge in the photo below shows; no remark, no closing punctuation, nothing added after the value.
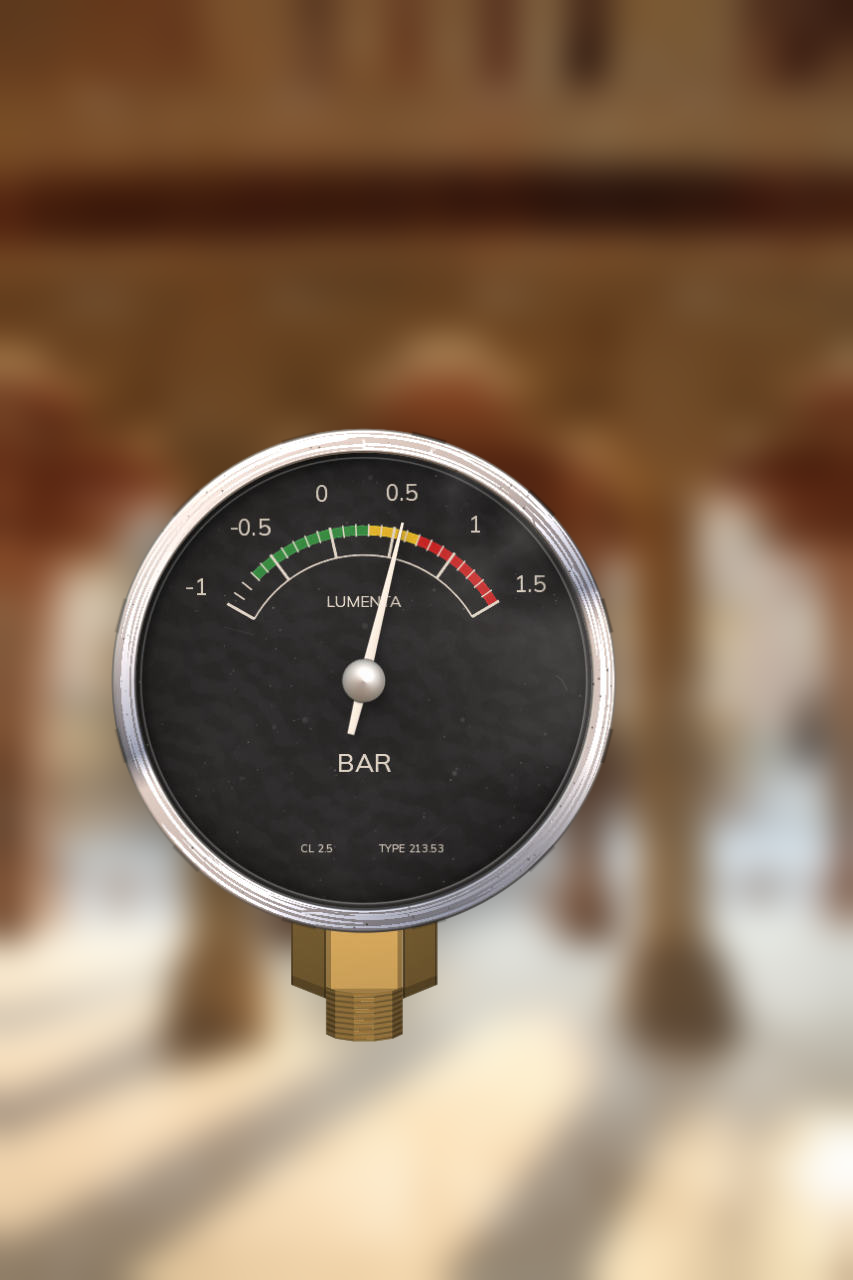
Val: 0.55 bar
